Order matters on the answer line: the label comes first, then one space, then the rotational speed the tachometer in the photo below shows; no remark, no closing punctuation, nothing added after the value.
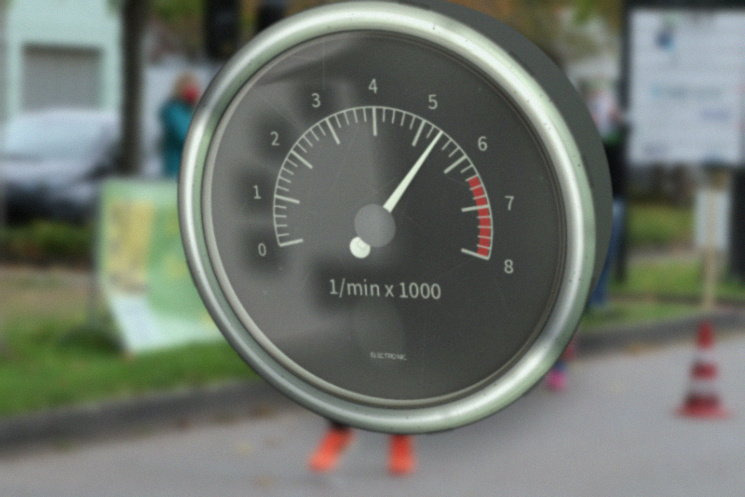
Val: 5400 rpm
